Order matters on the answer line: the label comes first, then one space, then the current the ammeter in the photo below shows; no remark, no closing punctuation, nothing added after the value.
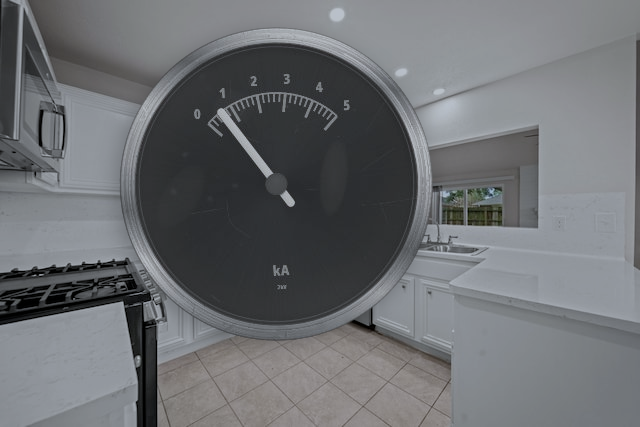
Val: 0.6 kA
